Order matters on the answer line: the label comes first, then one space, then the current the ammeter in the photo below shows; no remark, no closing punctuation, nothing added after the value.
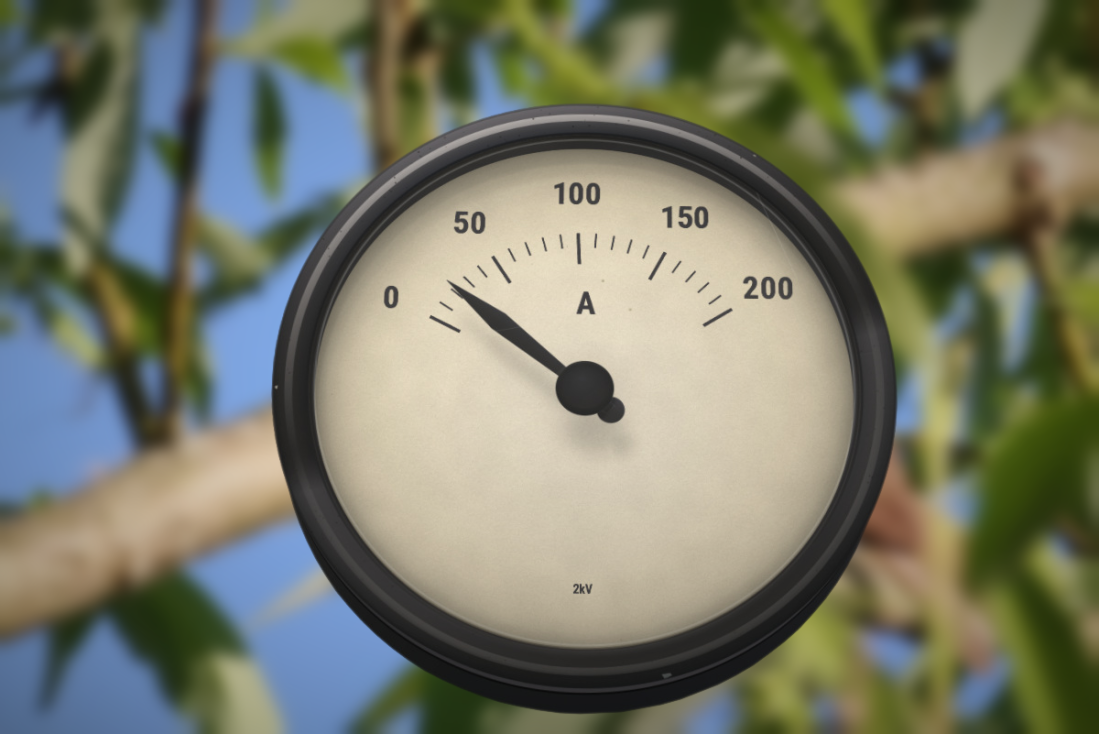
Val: 20 A
